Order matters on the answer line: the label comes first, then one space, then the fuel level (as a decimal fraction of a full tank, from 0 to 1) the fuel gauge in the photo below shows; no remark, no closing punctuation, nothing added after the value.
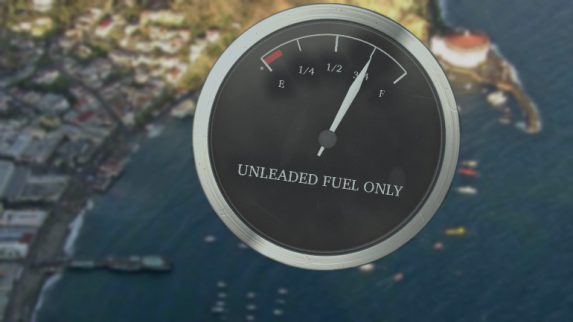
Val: 0.75
